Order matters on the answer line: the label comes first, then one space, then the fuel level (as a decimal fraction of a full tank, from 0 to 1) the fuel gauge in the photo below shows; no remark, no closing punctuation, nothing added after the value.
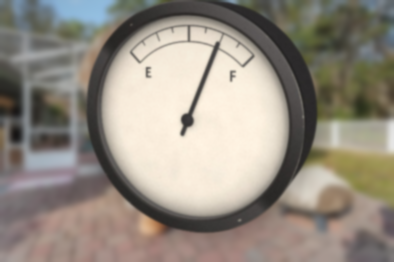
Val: 0.75
